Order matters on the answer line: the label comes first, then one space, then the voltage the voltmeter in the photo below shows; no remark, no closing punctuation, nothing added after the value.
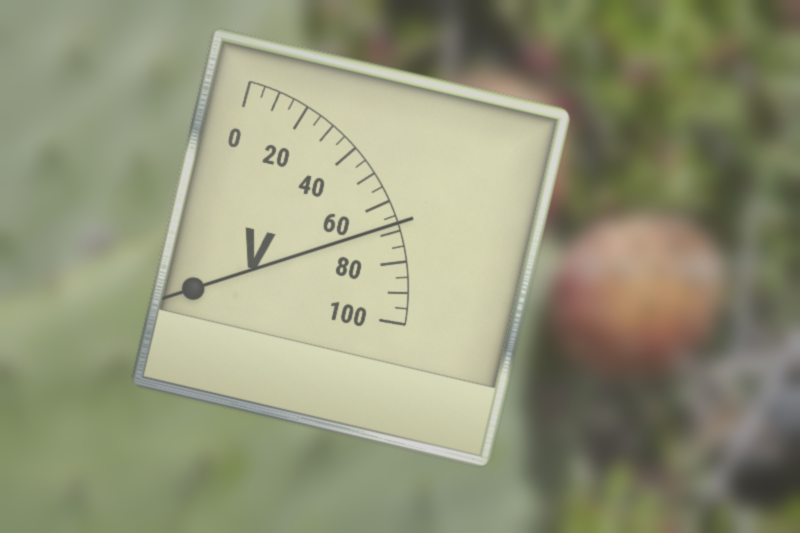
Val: 67.5 V
